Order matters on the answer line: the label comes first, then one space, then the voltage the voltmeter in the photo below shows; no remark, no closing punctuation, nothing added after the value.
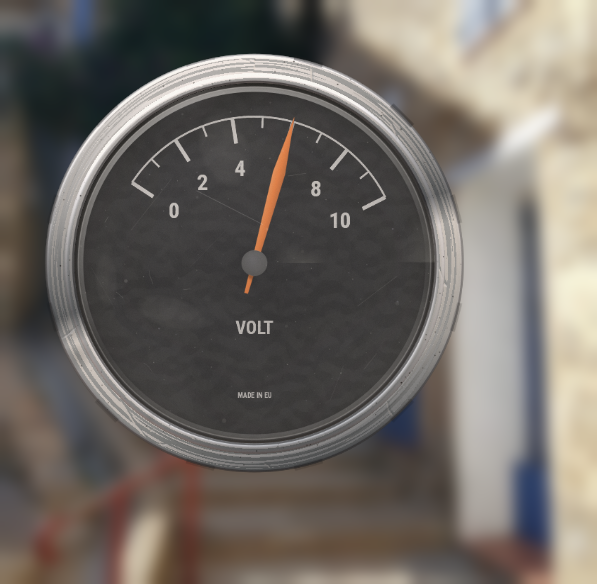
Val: 6 V
